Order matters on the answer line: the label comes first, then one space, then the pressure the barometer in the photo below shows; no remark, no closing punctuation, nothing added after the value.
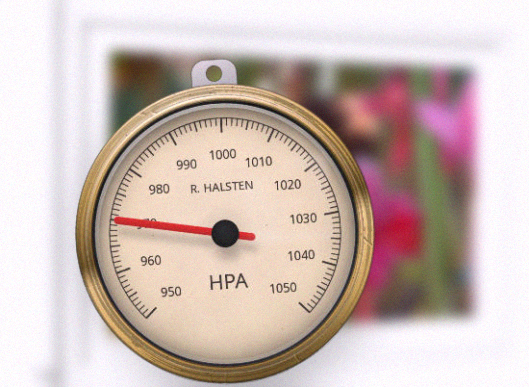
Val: 970 hPa
